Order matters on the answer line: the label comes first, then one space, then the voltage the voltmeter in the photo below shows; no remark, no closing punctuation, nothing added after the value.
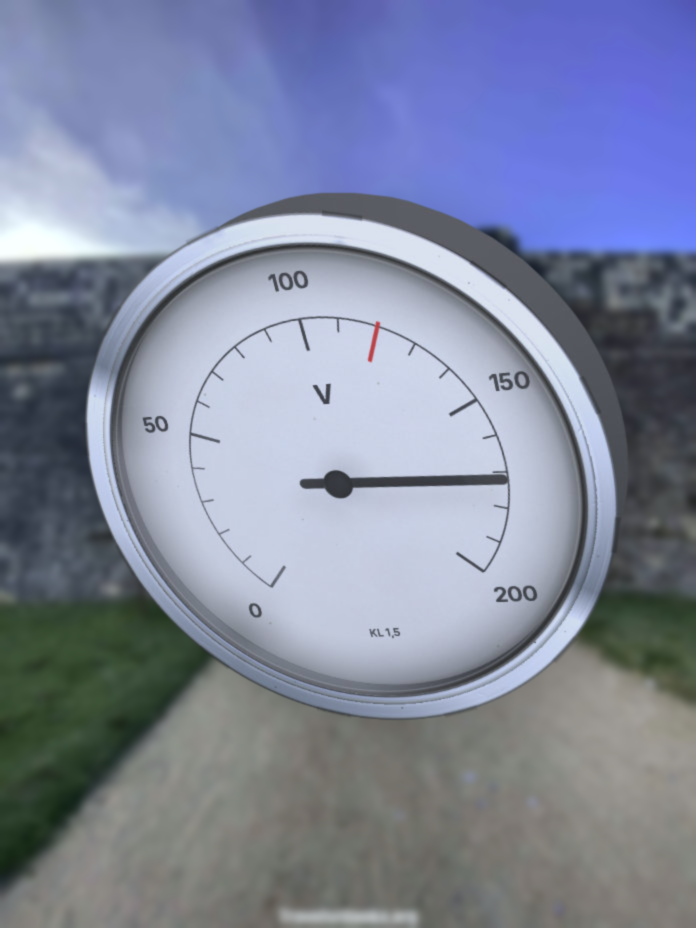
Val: 170 V
